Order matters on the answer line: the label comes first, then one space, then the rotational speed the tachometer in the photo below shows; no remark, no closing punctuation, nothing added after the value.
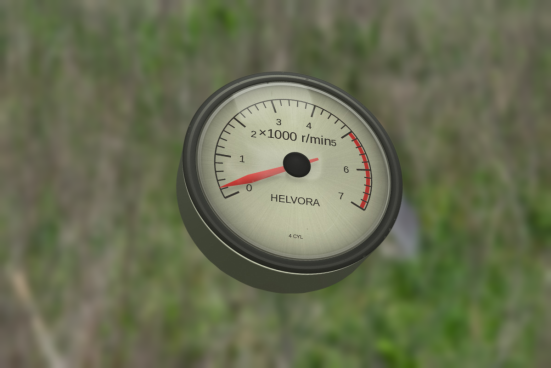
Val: 200 rpm
